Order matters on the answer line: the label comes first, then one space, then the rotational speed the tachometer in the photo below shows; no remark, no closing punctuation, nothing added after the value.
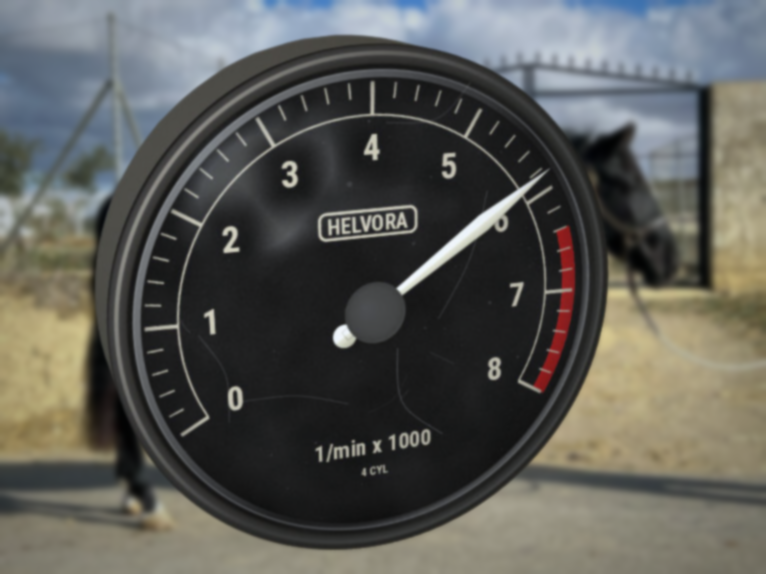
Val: 5800 rpm
